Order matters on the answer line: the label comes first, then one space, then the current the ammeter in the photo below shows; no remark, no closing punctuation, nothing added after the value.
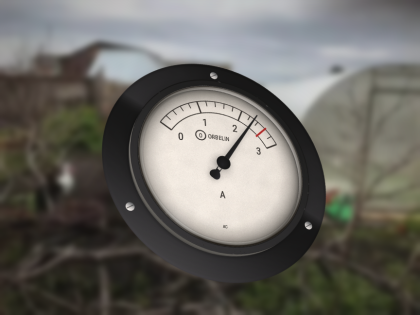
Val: 2.3 A
